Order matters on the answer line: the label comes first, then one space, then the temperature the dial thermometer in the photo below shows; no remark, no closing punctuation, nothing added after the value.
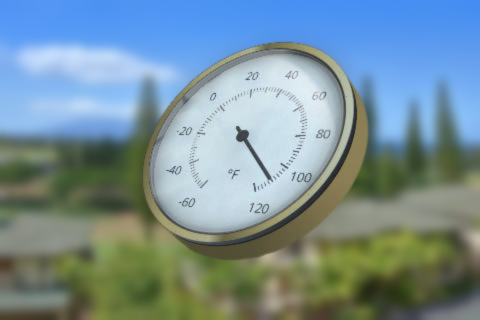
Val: 110 °F
